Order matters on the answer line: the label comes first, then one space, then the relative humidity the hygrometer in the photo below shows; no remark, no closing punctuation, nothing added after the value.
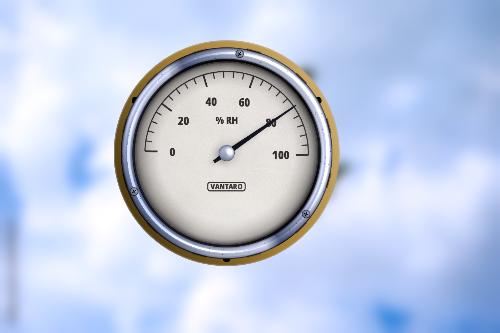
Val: 80 %
